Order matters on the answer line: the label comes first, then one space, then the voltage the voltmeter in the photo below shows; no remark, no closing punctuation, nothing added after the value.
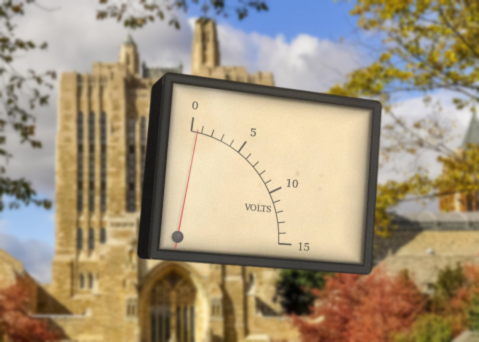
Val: 0.5 V
